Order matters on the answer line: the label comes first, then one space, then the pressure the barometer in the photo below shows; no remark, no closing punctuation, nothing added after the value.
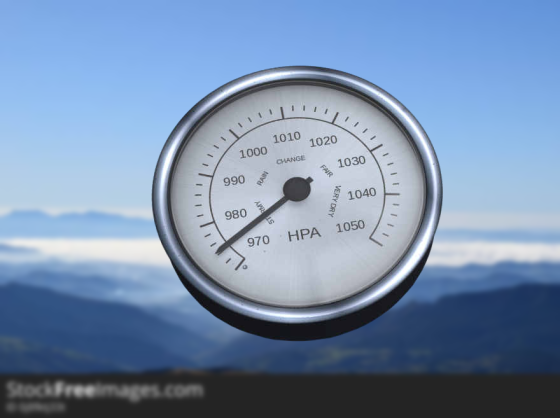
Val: 974 hPa
